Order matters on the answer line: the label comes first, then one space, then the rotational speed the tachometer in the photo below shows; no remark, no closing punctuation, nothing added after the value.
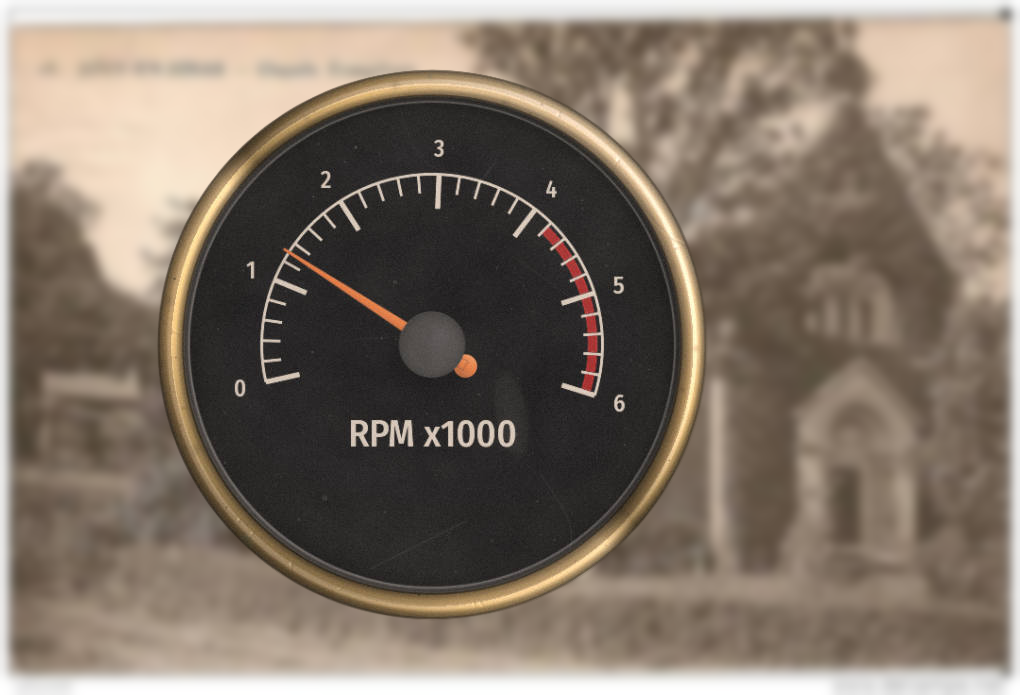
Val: 1300 rpm
